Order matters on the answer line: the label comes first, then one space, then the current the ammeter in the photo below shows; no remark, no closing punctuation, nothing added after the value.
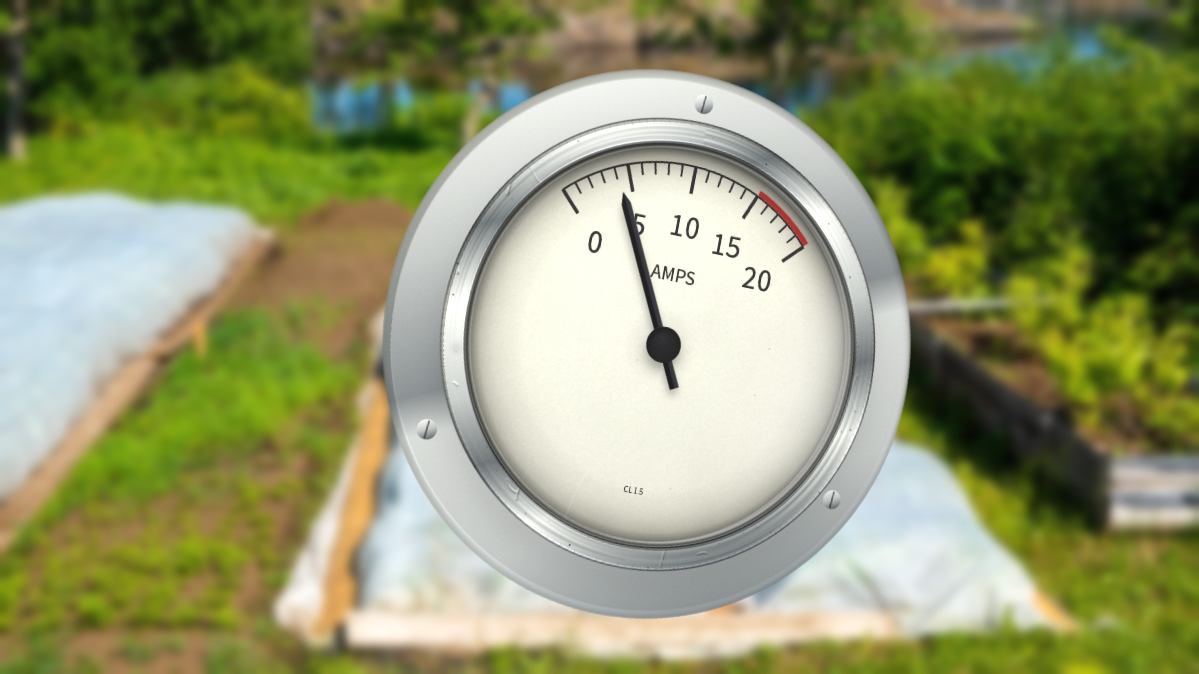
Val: 4 A
